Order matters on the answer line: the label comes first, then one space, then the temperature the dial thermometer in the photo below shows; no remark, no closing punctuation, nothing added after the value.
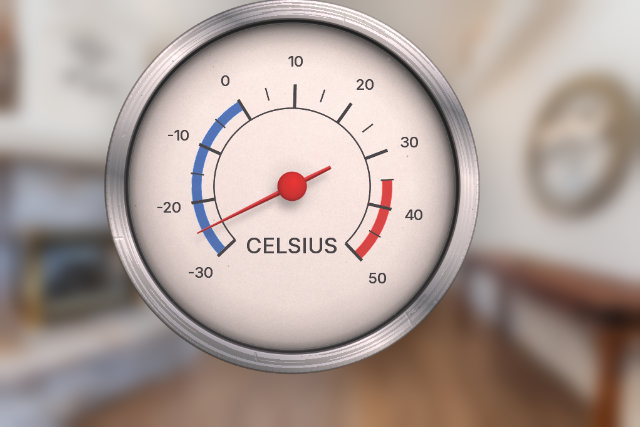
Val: -25 °C
